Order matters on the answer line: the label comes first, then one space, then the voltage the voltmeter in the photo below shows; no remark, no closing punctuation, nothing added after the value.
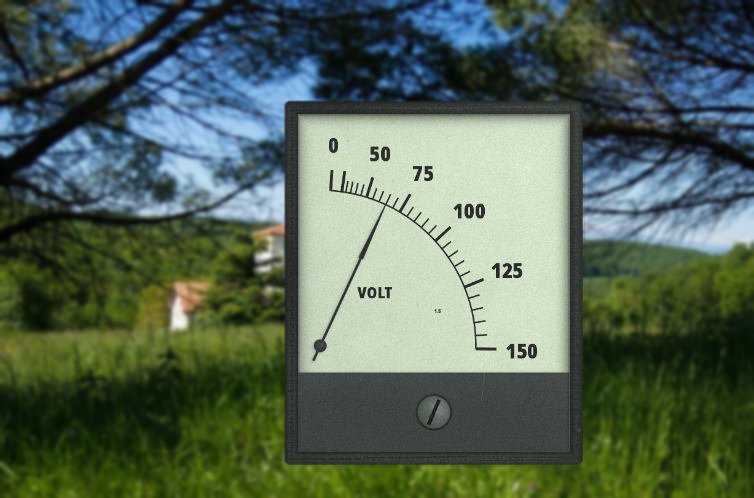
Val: 65 V
